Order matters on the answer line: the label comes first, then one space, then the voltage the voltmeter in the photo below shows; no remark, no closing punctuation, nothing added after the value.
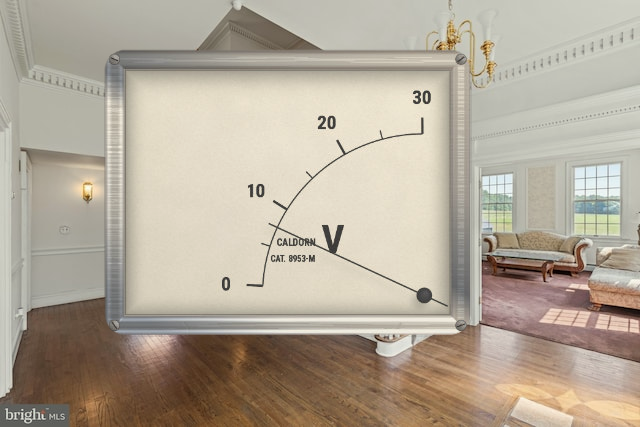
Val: 7.5 V
